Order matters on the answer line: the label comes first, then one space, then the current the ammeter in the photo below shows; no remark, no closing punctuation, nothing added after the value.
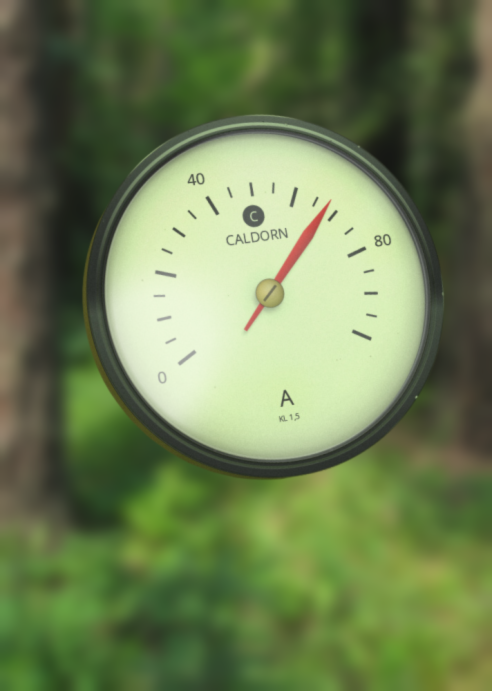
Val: 67.5 A
